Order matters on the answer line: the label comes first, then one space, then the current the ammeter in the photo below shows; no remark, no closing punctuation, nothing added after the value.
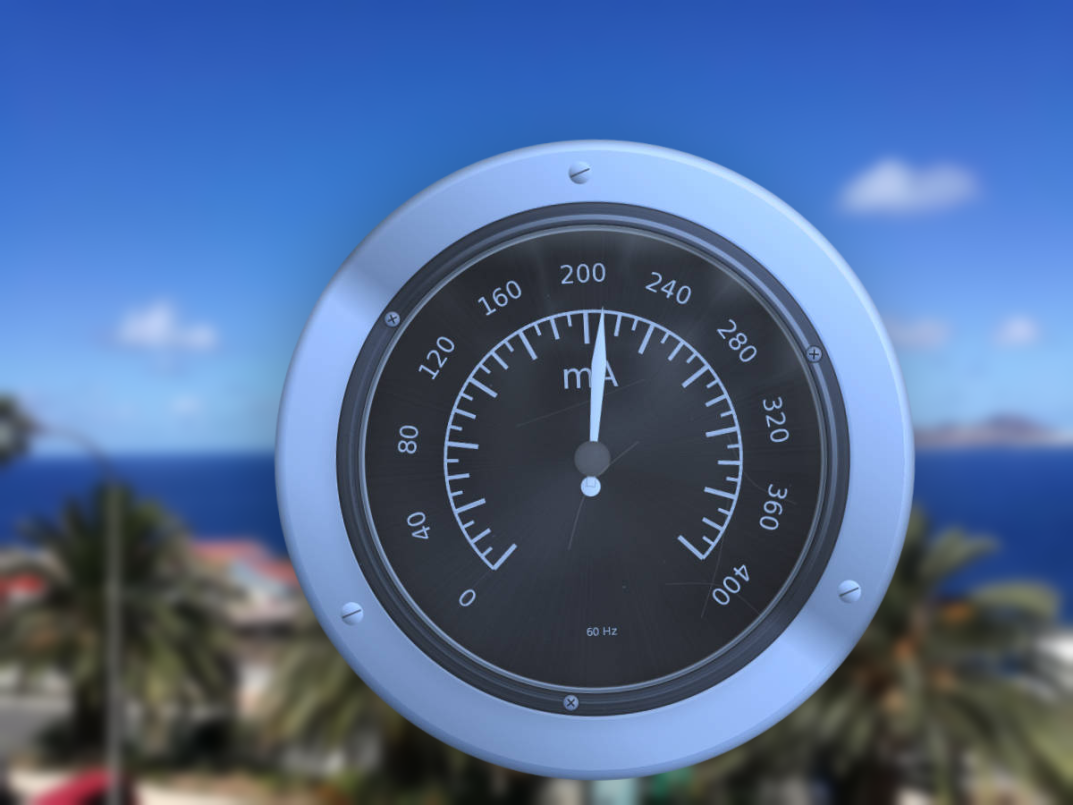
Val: 210 mA
